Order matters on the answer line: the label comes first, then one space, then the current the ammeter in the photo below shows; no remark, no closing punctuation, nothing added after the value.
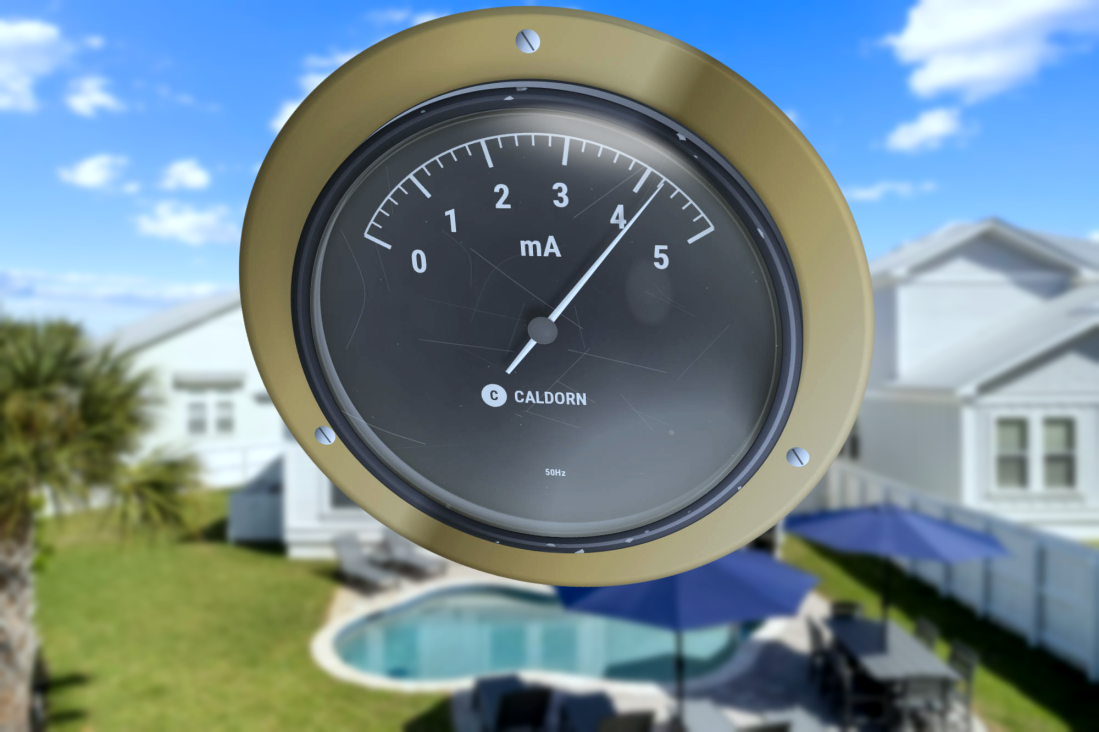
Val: 4.2 mA
